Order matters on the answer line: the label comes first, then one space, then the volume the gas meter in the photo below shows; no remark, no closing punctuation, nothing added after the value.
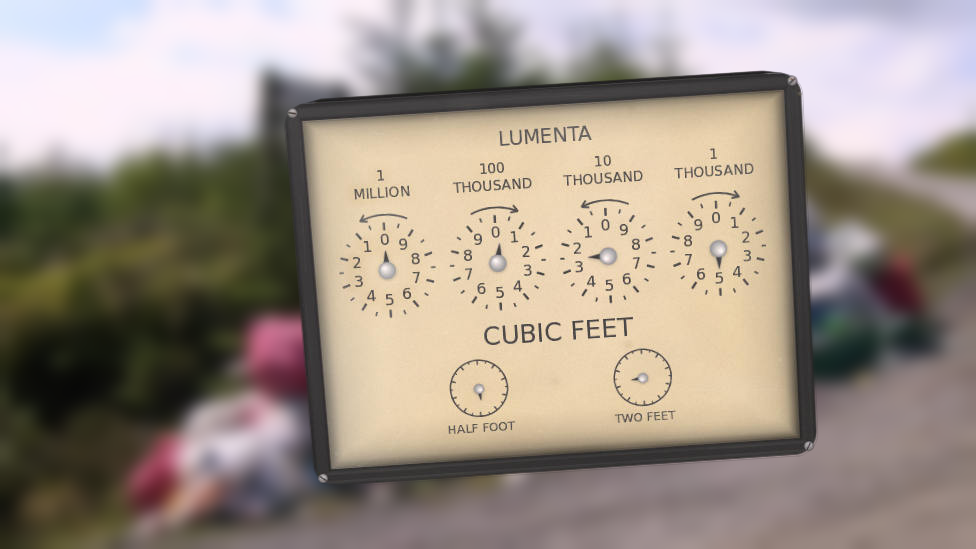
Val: 2500 ft³
